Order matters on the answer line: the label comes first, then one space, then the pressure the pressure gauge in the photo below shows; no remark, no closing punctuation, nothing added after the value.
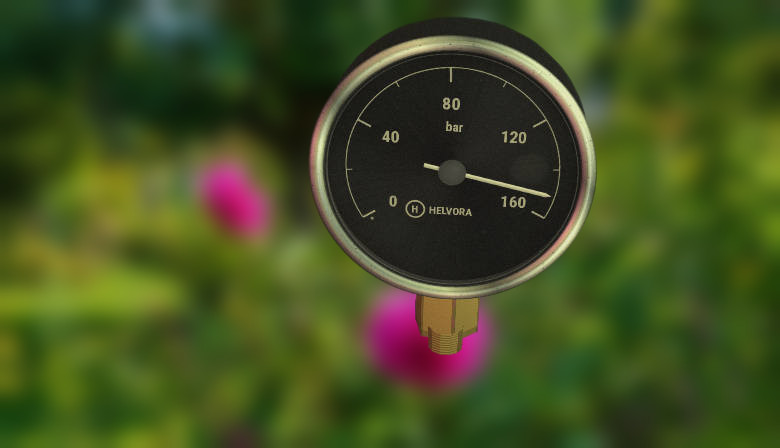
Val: 150 bar
